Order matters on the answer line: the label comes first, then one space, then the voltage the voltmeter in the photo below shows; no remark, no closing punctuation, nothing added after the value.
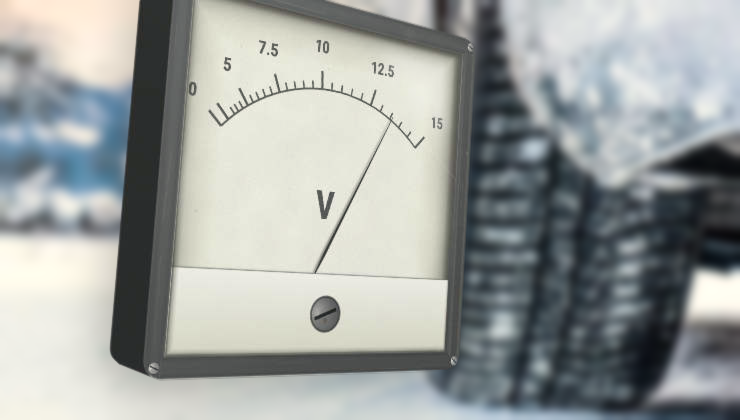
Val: 13.5 V
